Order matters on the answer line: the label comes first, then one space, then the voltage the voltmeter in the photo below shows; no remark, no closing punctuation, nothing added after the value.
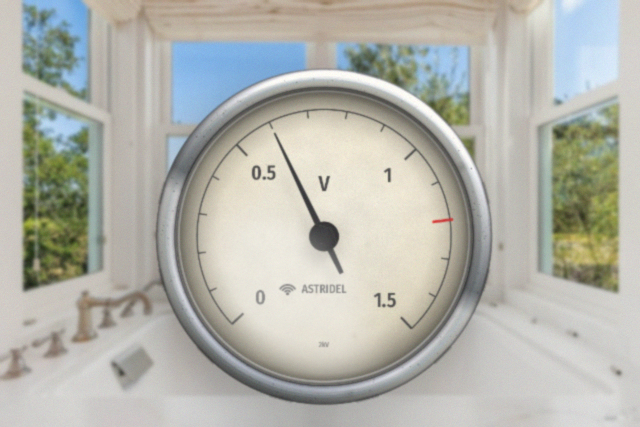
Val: 0.6 V
